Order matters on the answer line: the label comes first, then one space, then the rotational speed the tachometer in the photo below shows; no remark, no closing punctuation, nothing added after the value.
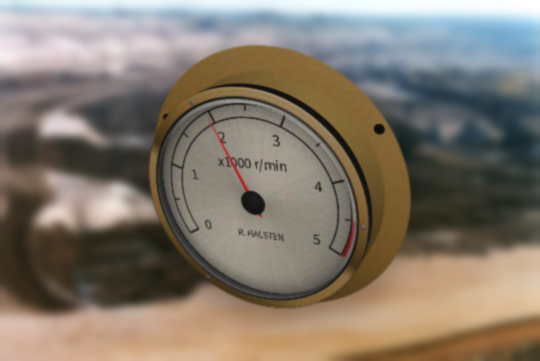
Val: 2000 rpm
